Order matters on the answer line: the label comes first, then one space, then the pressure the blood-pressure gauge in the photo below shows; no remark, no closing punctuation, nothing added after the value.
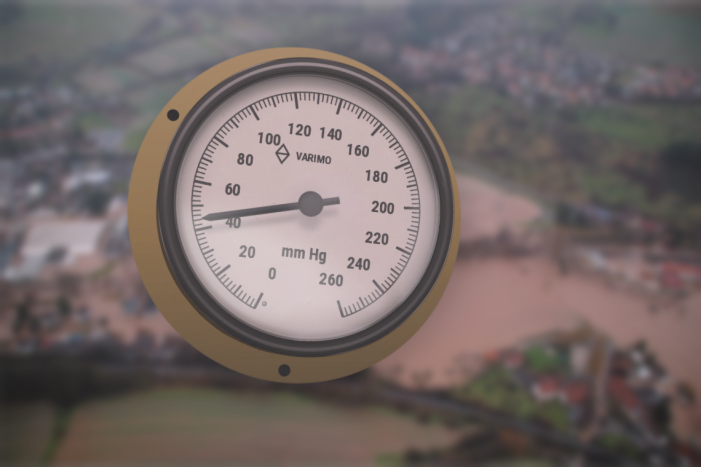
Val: 44 mmHg
